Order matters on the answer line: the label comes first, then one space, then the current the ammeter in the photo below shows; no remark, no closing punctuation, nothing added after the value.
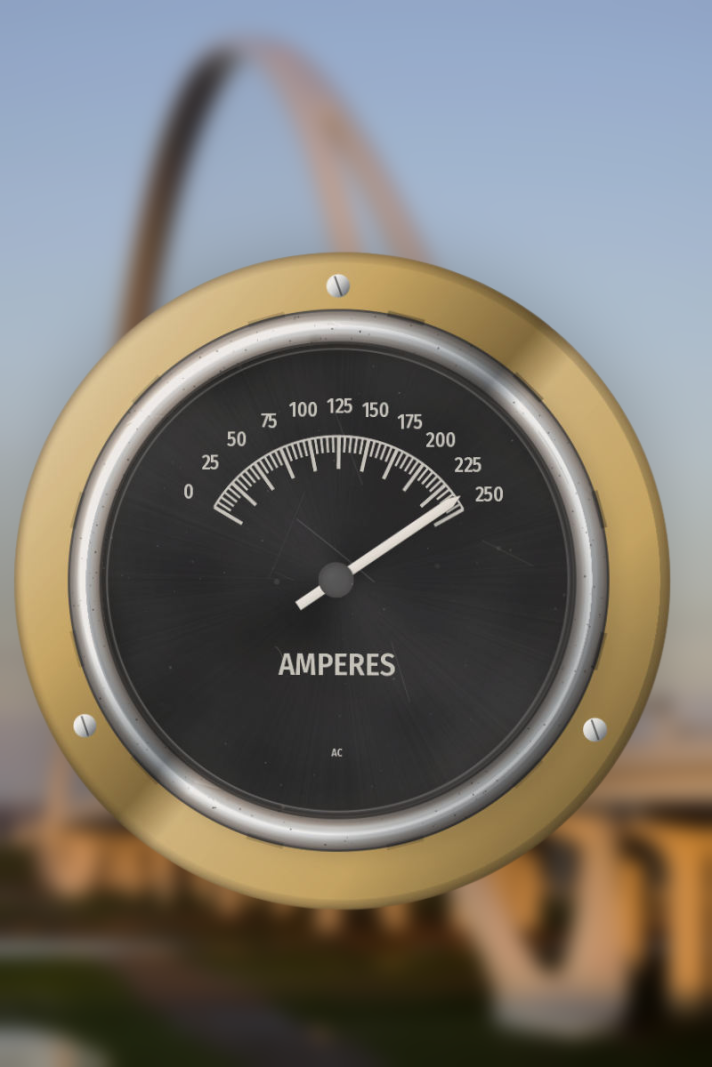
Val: 240 A
